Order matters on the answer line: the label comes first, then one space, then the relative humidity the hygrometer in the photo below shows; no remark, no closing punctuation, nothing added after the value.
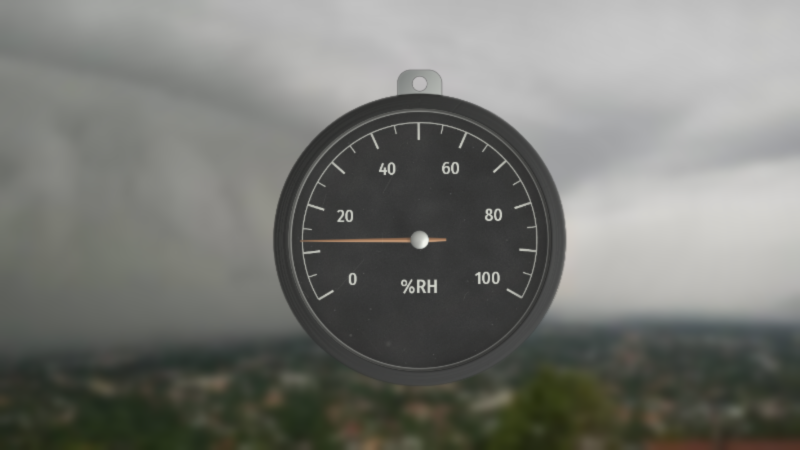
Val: 12.5 %
